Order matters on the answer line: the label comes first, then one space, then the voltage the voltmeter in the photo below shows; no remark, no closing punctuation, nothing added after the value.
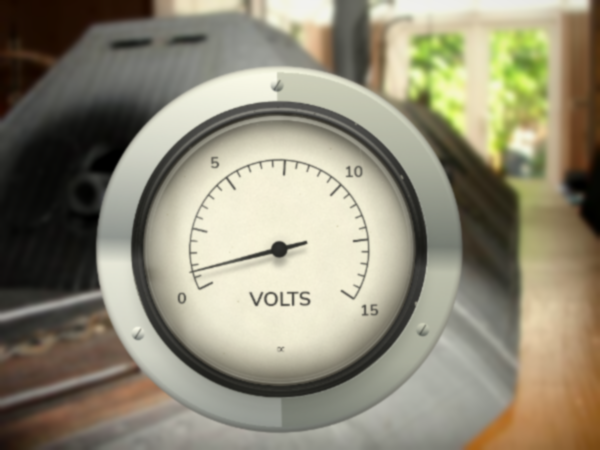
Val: 0.75 V
